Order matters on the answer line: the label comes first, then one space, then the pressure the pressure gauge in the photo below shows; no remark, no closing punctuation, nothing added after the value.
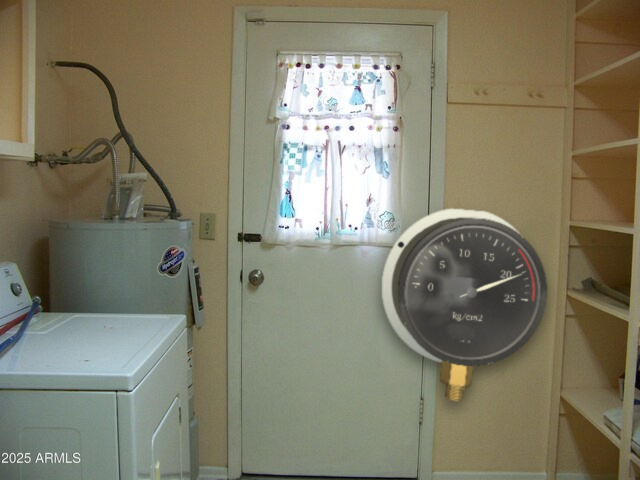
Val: 21 kg/cm²
